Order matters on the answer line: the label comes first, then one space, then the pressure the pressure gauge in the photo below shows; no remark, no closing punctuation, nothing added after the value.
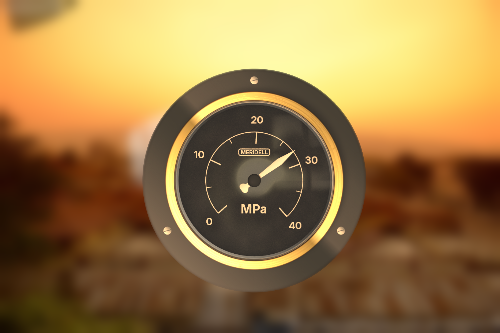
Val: 27.5 MPa
